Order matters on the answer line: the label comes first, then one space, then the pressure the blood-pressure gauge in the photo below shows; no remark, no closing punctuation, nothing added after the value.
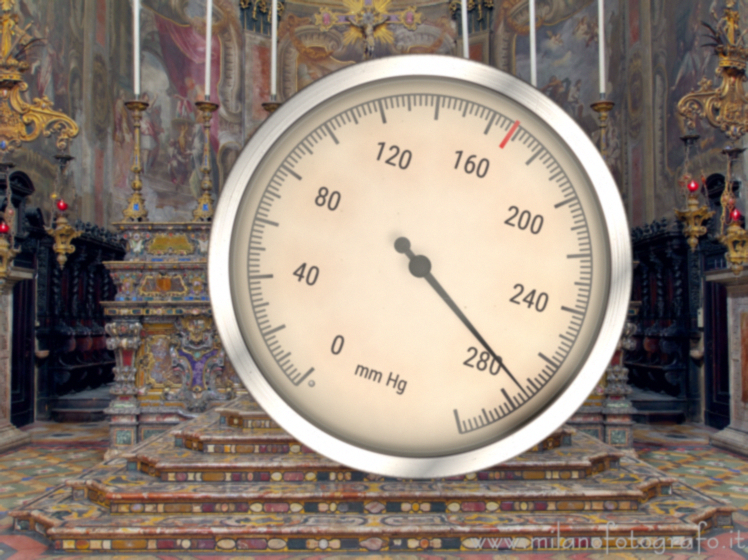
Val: 274 mmHg
